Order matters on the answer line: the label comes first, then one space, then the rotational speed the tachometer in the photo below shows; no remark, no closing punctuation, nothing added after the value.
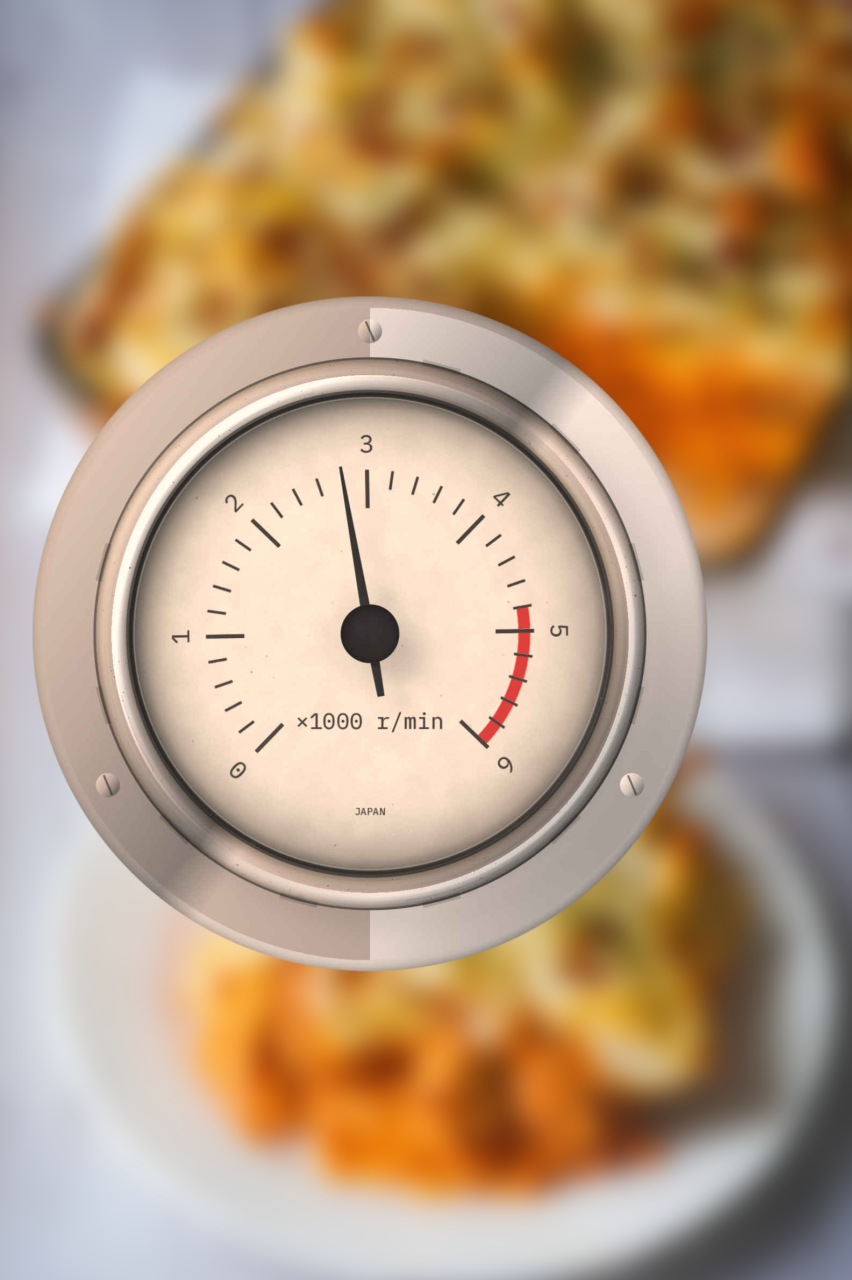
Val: 2800 rpm
